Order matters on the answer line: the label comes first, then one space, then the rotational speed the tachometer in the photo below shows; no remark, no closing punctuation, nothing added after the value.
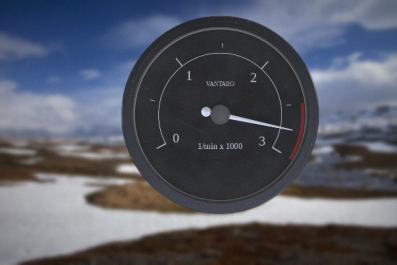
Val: 2750 rpm
